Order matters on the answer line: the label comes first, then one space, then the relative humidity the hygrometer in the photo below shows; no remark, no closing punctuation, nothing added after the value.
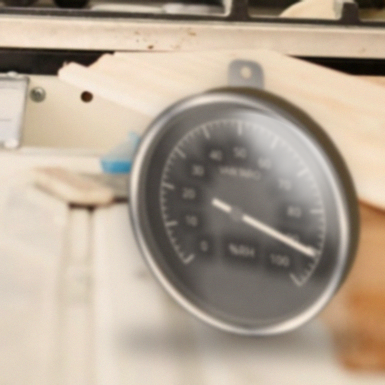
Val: 90 %
